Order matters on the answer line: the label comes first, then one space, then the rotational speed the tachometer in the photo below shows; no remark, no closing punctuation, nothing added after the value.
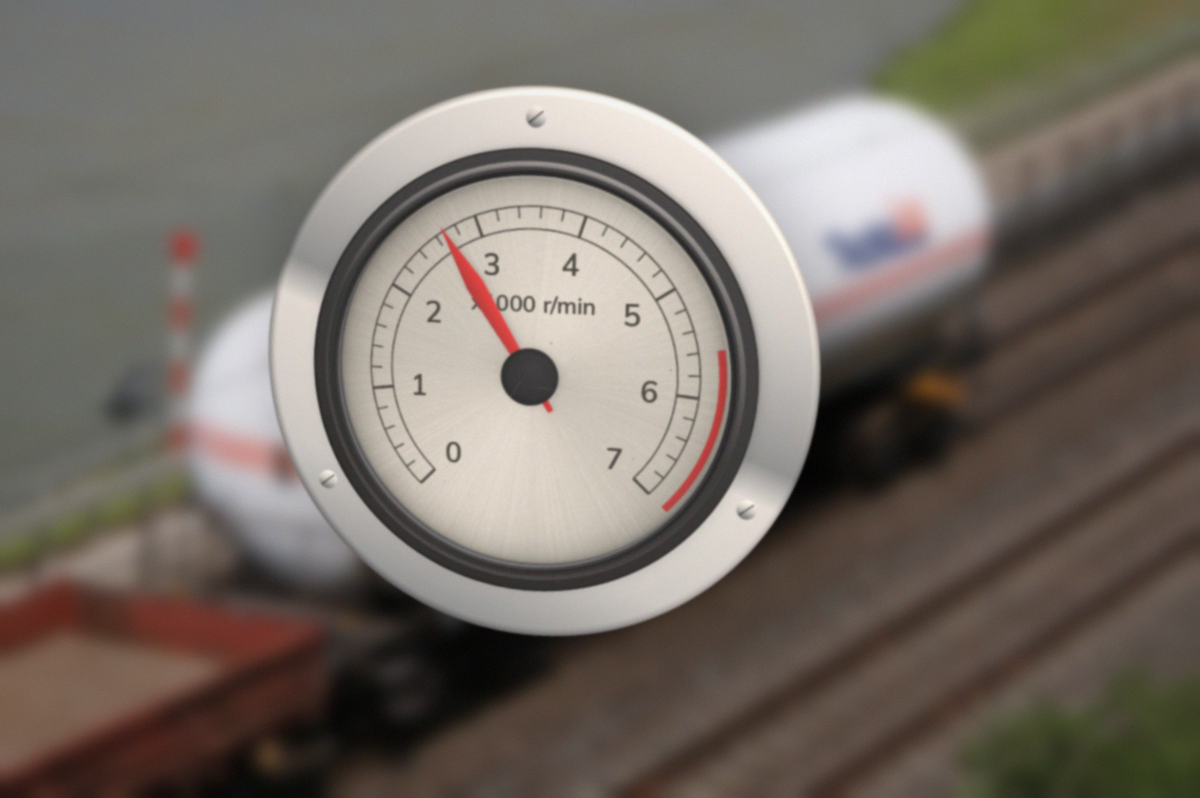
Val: 2700 rpm
